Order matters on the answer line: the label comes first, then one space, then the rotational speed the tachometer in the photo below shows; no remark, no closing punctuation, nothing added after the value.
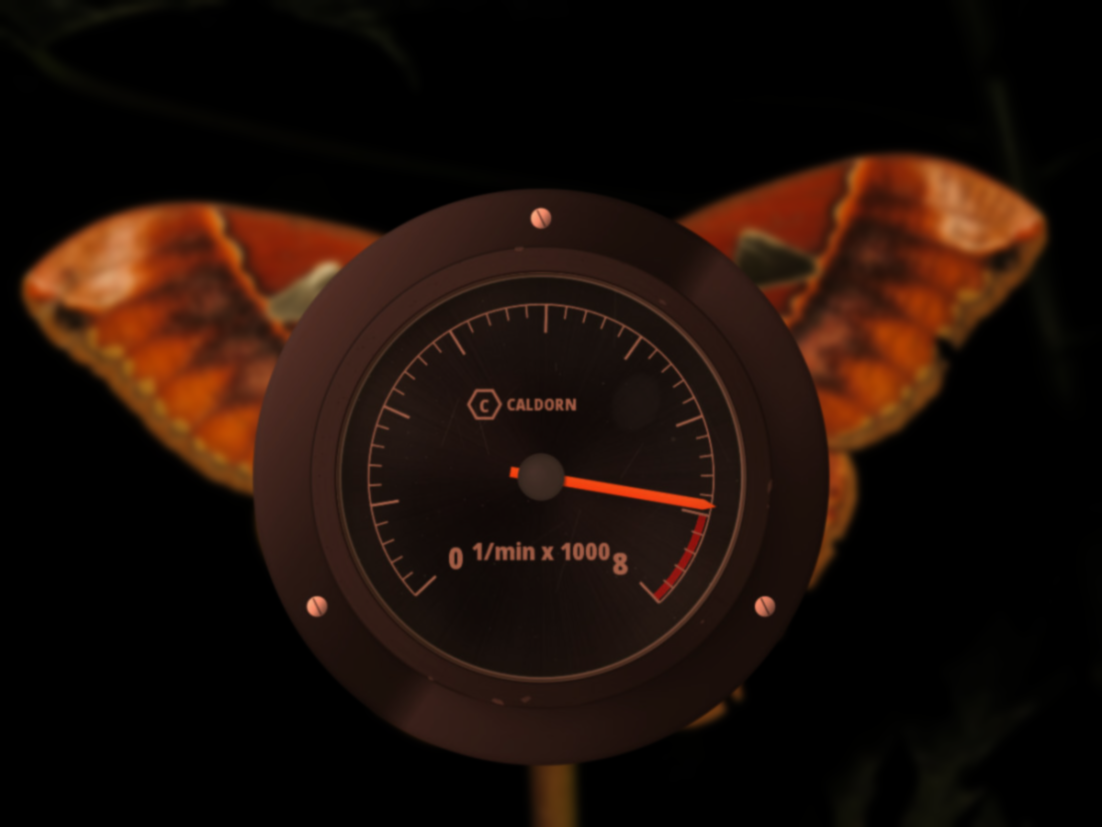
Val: 6900 rpm
